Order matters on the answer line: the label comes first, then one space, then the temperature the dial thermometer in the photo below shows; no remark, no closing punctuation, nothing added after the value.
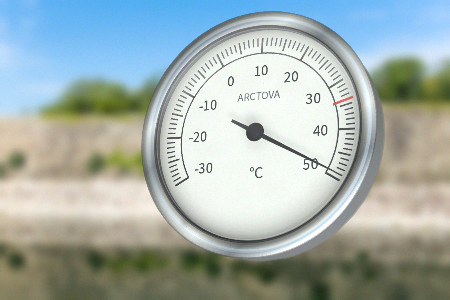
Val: 49 °C
